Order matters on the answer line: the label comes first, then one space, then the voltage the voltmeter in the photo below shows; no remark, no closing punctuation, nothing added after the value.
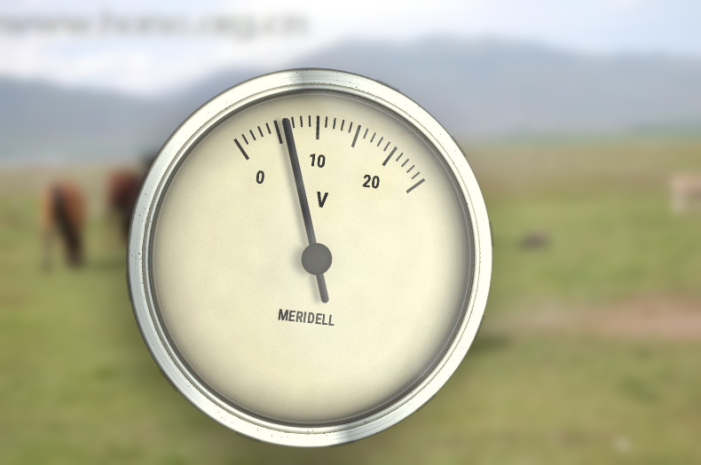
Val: 6 V
